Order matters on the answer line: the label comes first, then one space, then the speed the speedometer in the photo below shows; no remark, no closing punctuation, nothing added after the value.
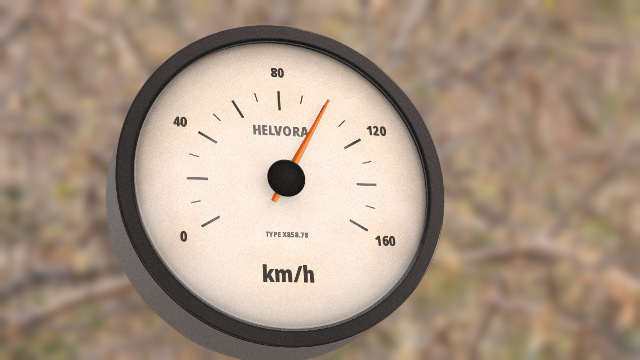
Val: 100 km/h
